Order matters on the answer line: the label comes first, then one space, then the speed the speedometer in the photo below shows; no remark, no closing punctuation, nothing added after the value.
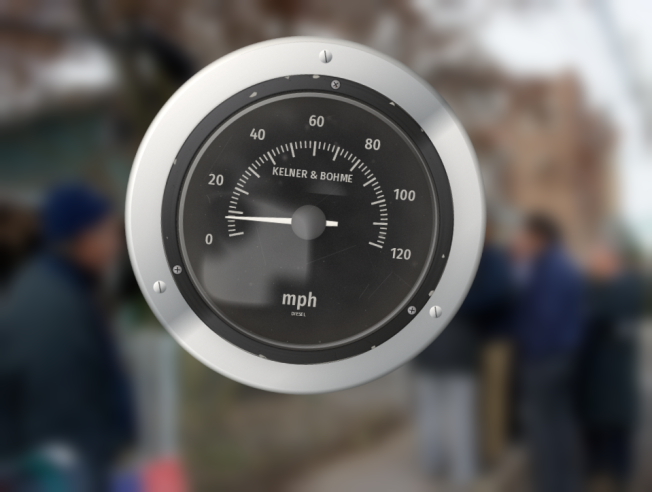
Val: 8 mph
